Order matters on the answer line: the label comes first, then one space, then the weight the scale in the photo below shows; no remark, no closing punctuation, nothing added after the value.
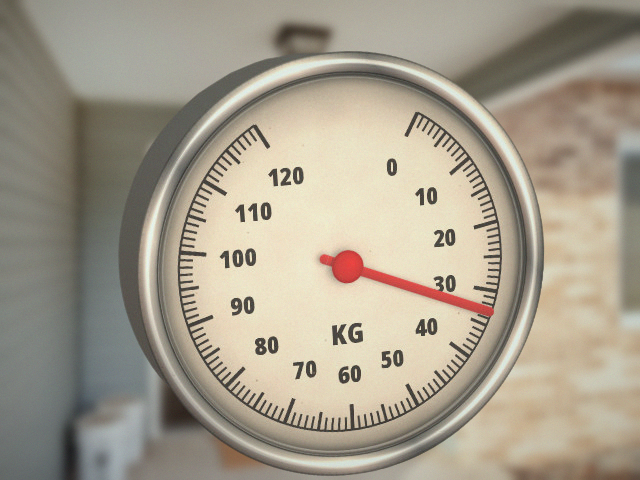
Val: 33 kg
